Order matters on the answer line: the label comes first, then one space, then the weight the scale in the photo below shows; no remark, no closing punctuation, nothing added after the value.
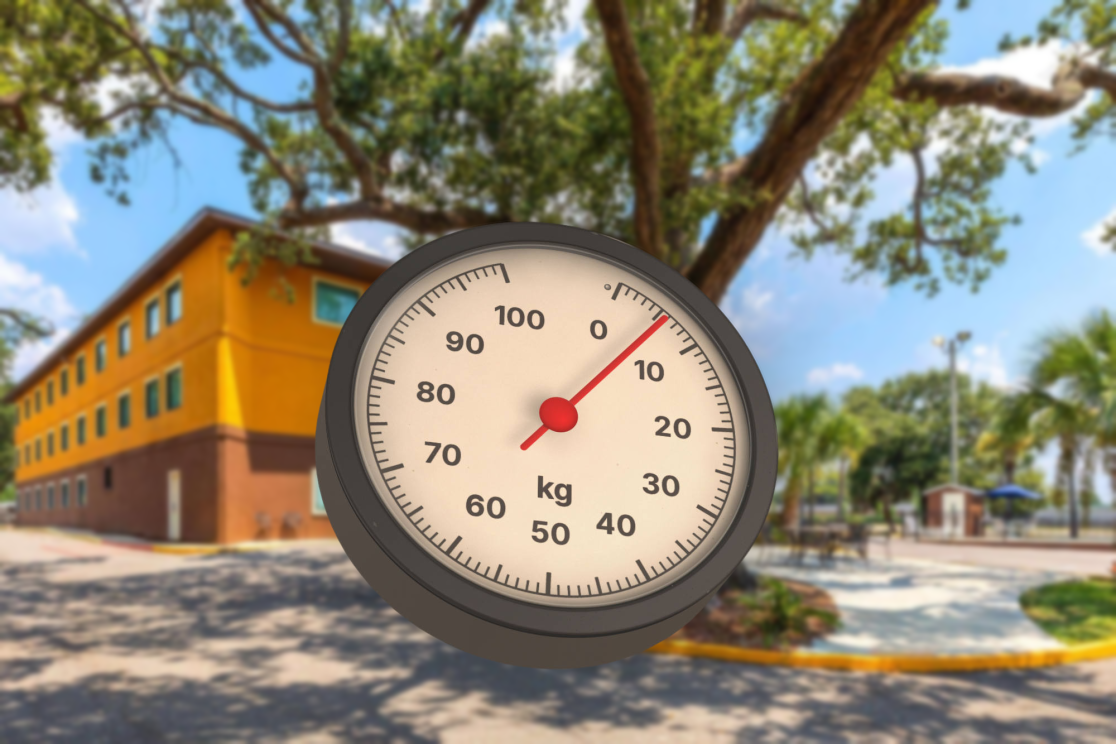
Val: 6 kg
